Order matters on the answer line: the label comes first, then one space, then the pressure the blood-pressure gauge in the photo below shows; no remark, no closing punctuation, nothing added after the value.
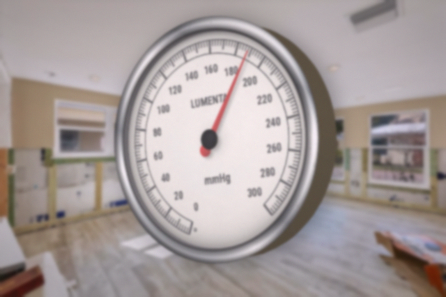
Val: 190 mmHg
